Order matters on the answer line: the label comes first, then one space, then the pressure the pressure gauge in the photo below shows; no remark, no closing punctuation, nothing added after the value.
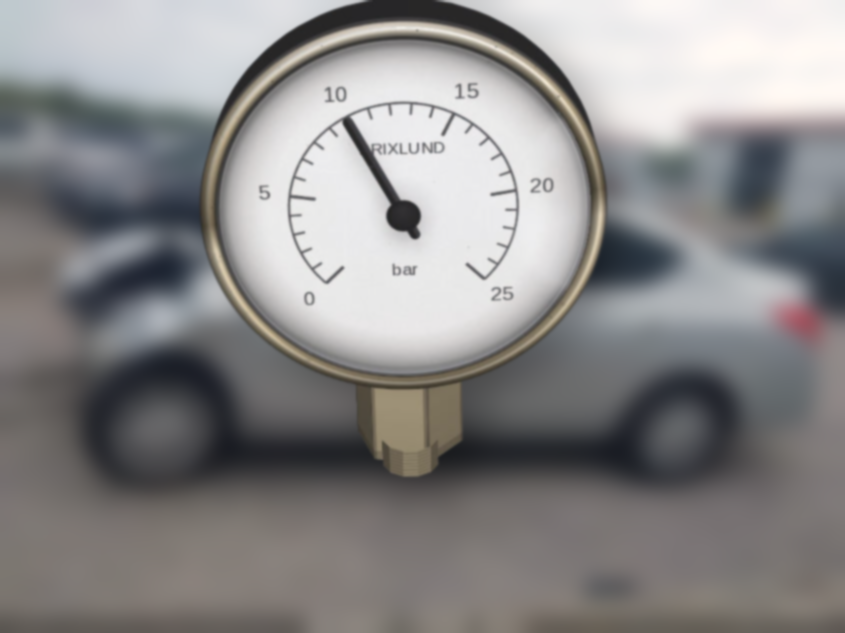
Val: 10 bar
